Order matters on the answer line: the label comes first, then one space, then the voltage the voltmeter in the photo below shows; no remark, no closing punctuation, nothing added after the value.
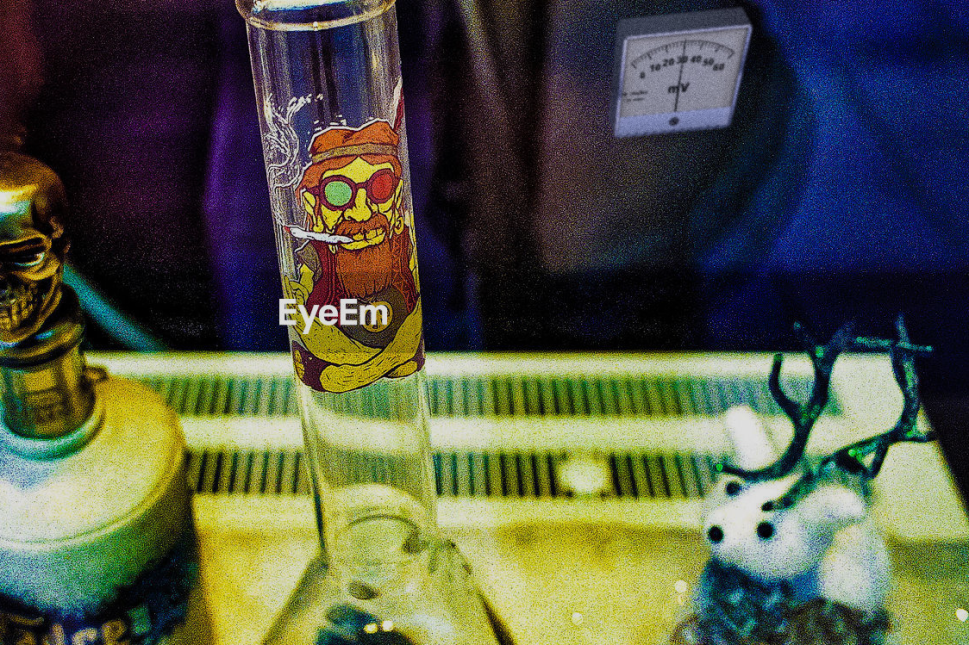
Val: 30 mV
